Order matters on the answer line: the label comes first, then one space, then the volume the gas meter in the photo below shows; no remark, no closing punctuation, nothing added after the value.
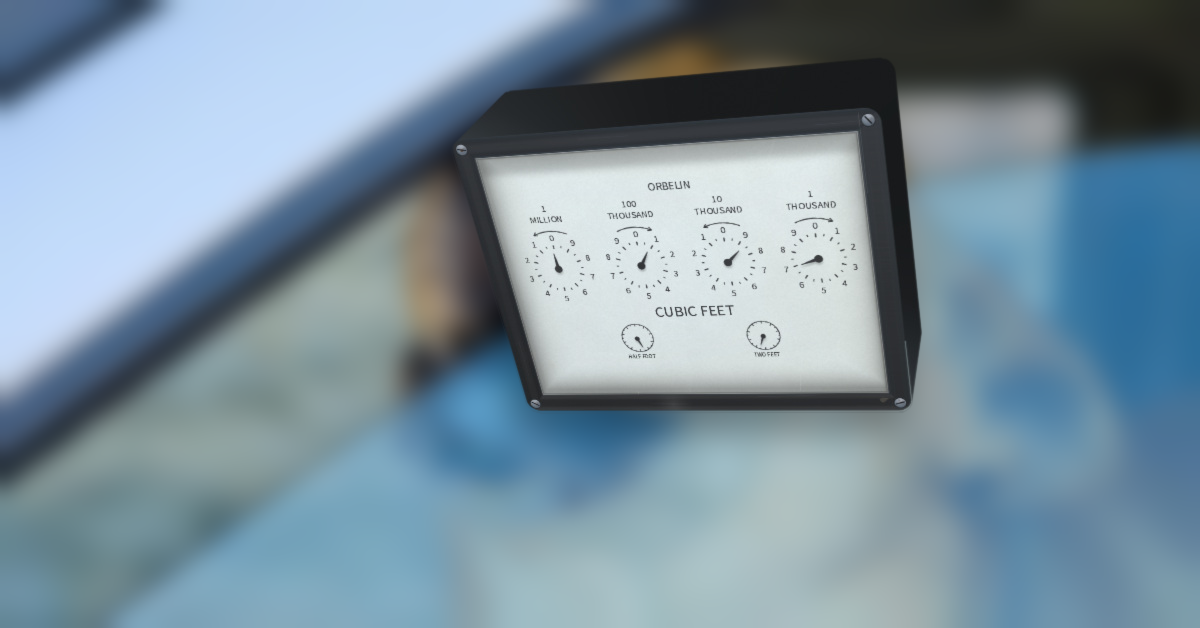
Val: 8700 ft³
